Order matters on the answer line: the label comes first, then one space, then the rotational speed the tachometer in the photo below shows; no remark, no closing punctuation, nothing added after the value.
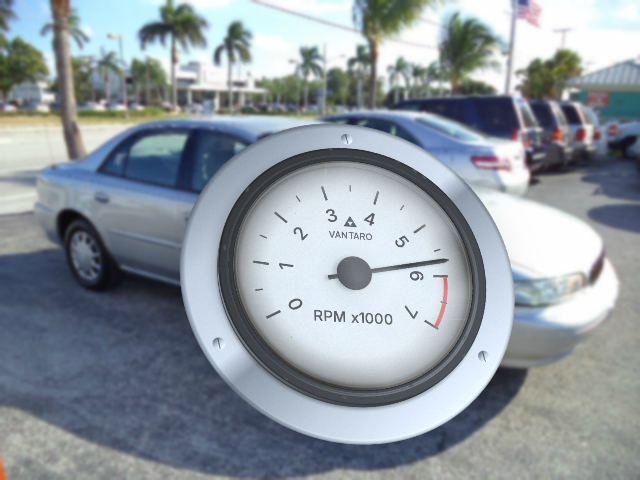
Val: 5750 rpm
